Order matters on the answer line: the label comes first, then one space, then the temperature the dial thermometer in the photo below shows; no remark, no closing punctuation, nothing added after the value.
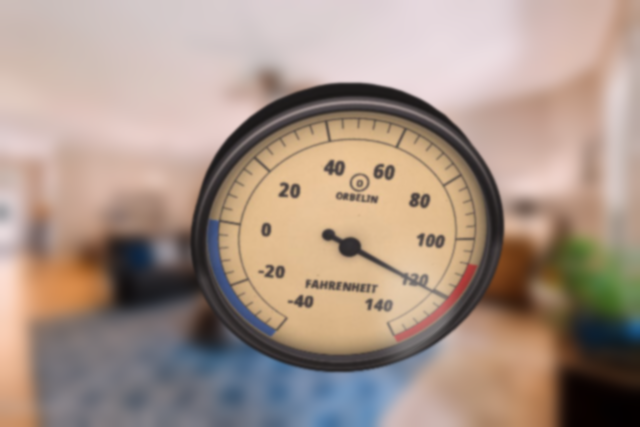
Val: 120 °F
